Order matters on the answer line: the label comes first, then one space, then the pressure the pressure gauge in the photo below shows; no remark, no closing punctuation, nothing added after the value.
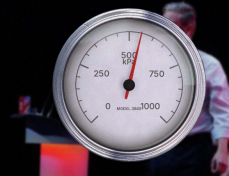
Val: 550 kPa
